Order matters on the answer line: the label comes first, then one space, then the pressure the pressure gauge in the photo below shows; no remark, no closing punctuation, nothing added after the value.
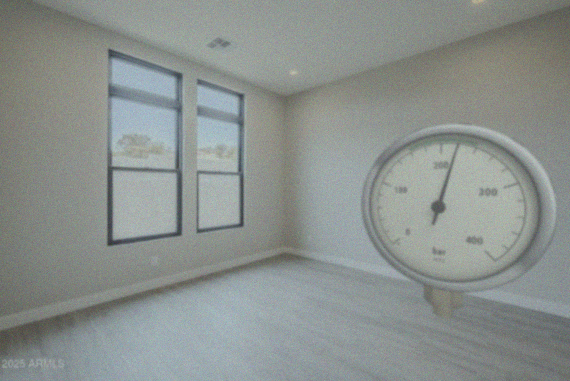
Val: 220 bar
